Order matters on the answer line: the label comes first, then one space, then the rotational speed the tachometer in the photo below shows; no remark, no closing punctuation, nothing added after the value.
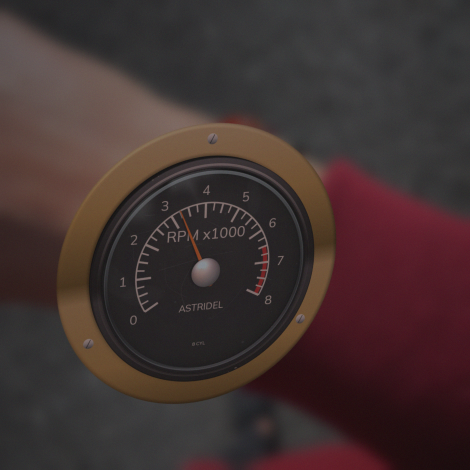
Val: 3250 rpm
